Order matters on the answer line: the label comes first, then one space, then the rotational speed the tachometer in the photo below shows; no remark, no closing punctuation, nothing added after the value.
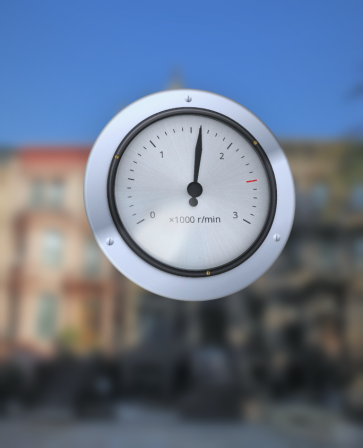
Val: 1600 rpm
